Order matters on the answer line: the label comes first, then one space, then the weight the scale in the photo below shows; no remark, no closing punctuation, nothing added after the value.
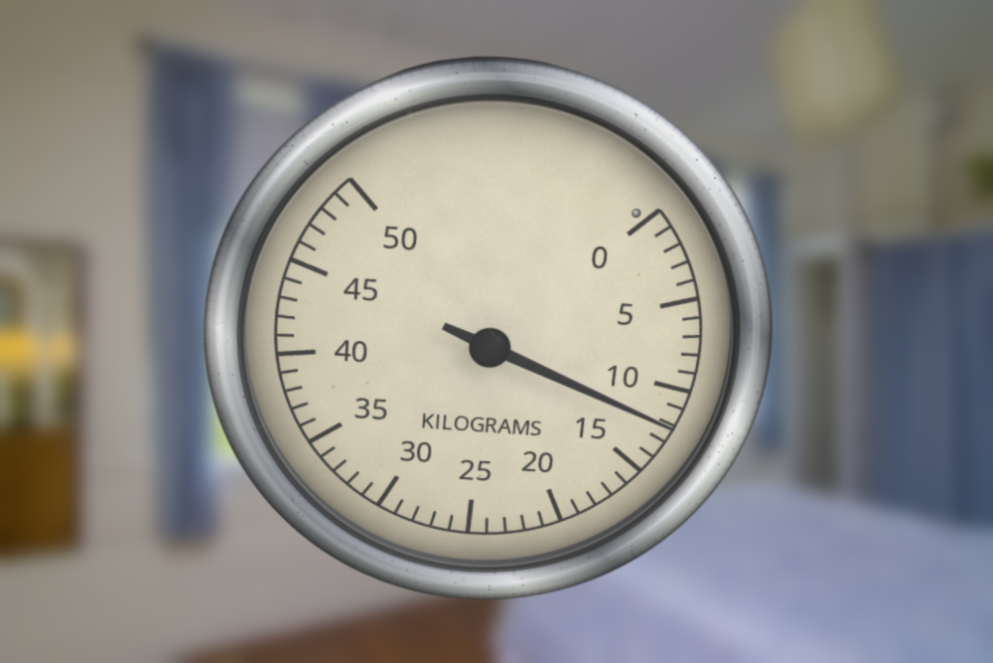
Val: 12 kg
